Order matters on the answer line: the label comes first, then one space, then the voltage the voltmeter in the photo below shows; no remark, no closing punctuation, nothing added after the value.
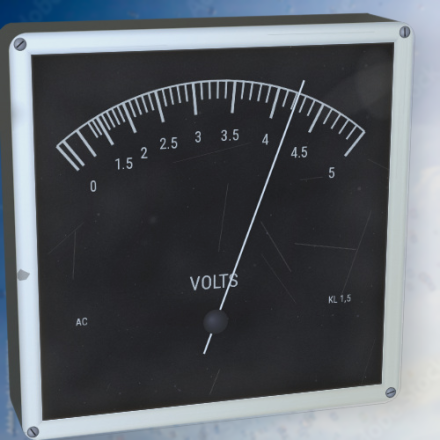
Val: 4.2 V
